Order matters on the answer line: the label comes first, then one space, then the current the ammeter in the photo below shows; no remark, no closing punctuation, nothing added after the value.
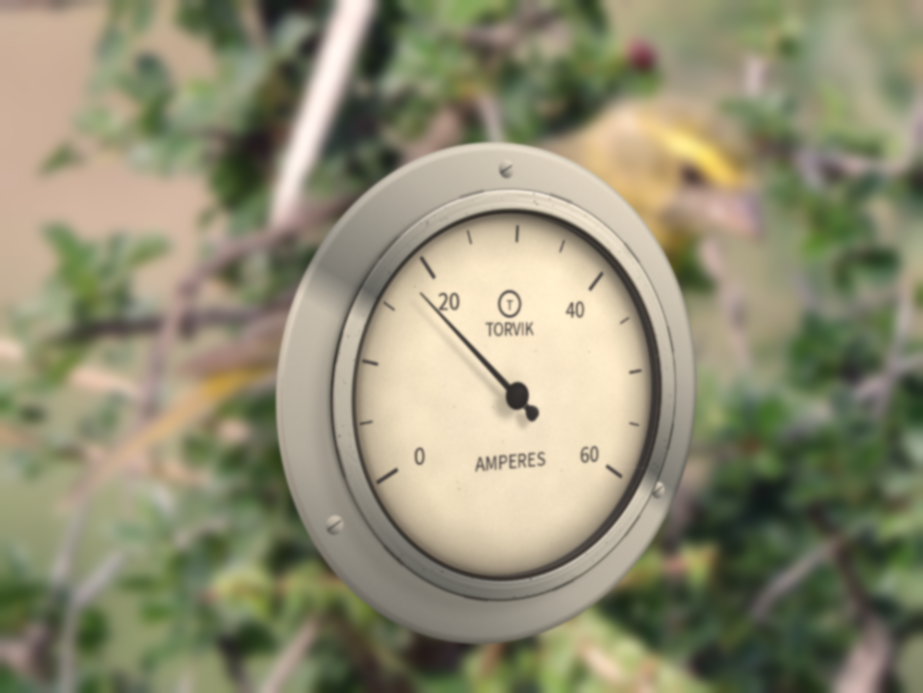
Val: 17.5 A
